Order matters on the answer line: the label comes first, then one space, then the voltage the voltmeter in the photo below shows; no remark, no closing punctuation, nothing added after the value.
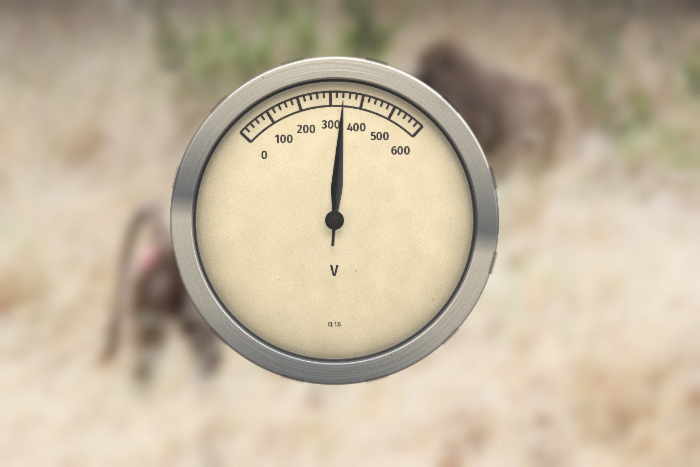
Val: 340 V
